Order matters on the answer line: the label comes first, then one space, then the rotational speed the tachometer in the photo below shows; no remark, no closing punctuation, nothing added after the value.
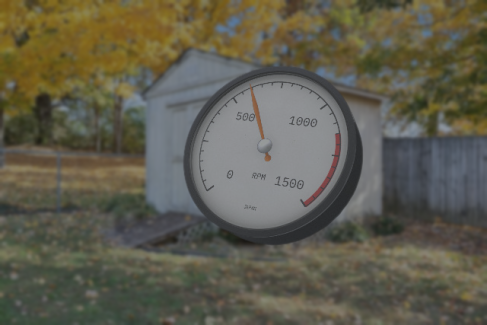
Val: 600 rpm
